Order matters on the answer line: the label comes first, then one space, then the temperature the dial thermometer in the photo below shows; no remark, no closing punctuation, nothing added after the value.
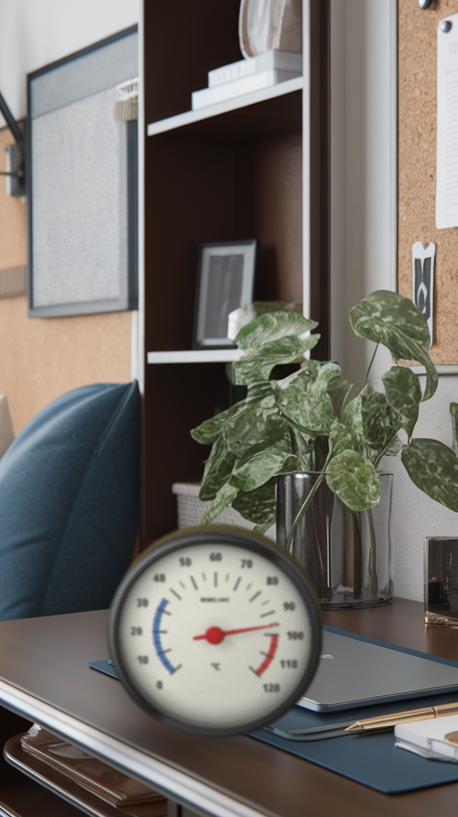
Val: 95 °C
